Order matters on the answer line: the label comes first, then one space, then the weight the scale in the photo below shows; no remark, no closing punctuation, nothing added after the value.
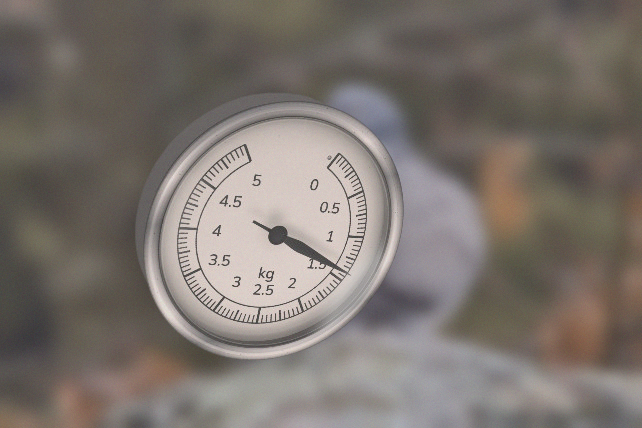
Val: 1.4 kg
